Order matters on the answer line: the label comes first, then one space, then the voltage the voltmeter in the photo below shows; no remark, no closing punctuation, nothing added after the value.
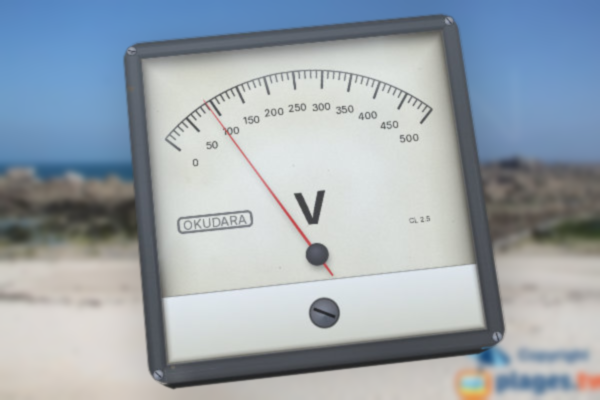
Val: 90 V
